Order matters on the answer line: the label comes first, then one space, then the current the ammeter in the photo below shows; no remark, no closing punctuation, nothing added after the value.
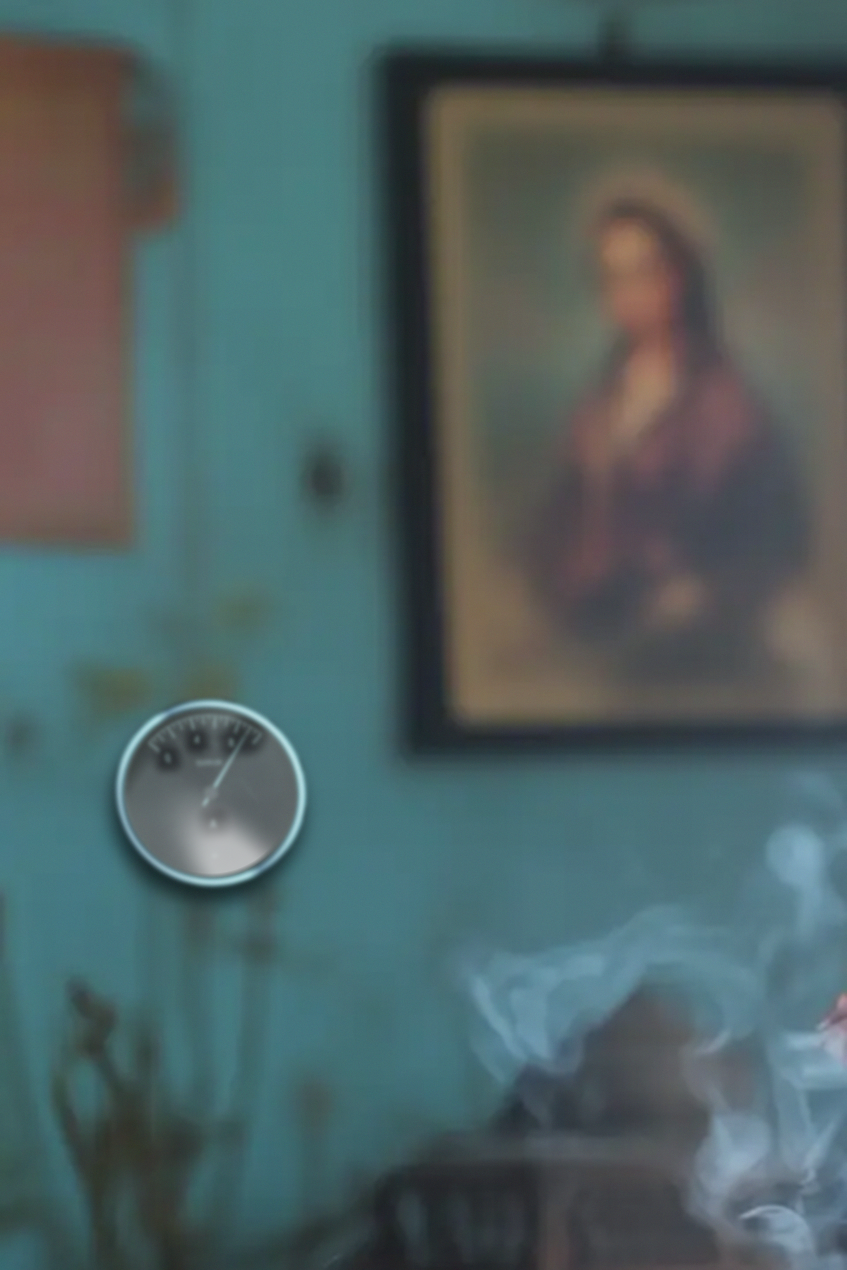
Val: 9 A
